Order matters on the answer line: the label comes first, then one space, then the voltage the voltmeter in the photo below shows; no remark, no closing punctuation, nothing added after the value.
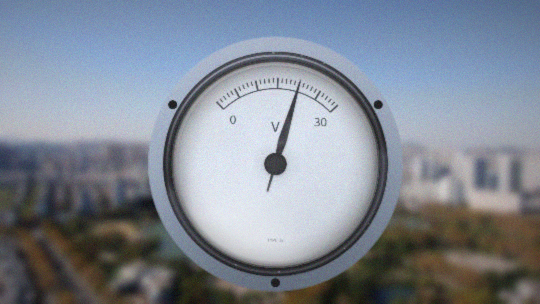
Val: 20 V
